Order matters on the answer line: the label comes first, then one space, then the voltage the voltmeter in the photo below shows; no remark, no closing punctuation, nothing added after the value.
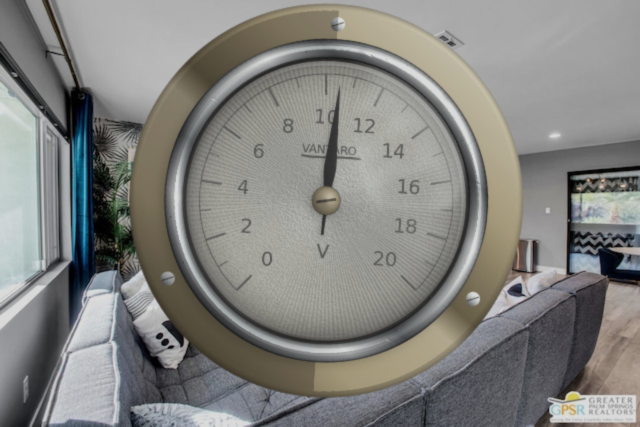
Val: 10.5 V
